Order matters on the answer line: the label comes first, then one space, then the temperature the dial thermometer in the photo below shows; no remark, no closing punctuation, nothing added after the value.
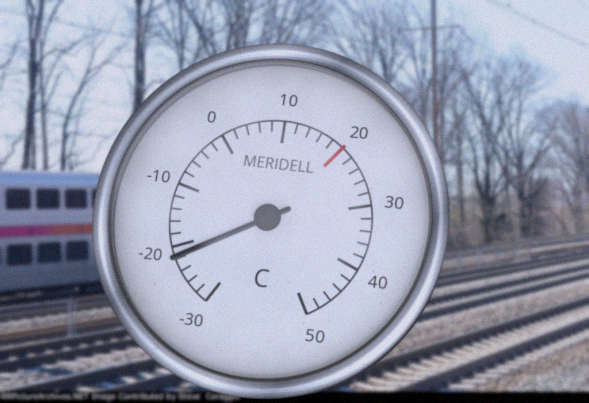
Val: -22 °C
